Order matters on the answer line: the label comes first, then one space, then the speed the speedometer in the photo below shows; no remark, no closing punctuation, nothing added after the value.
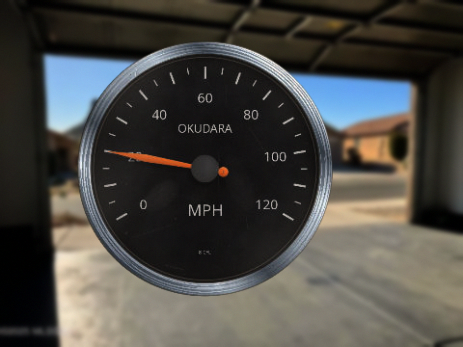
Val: 20 mph
